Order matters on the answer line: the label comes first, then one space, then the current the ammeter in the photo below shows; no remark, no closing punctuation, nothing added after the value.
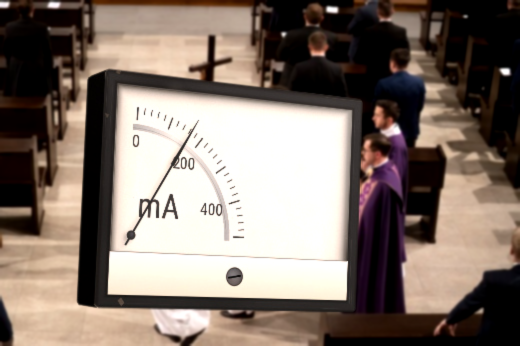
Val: 160 mA
